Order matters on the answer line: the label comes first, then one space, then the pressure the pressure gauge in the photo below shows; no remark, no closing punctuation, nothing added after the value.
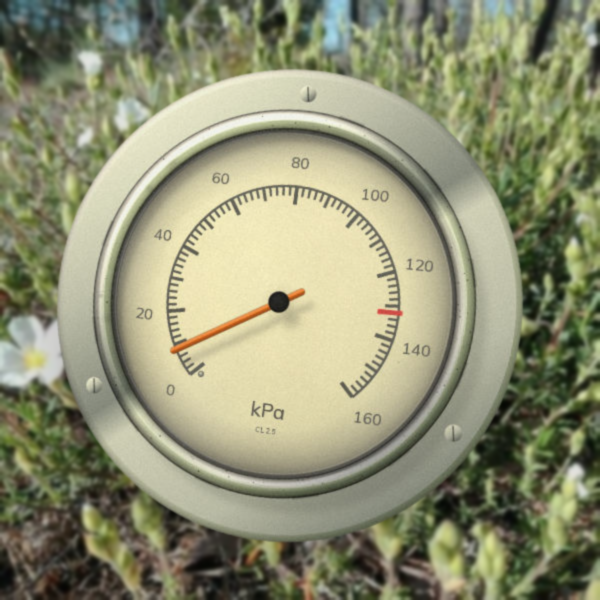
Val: 8 kPa
